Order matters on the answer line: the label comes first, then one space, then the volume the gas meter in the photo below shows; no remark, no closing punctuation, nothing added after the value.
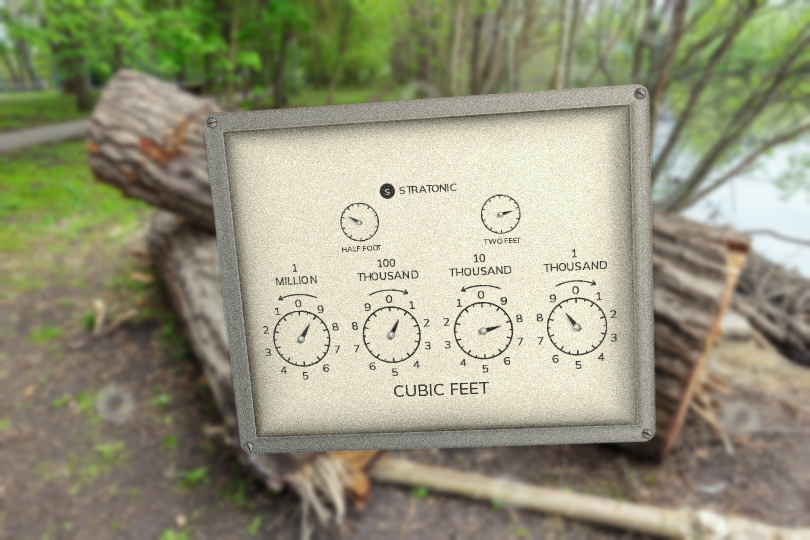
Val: 907900 ft³
